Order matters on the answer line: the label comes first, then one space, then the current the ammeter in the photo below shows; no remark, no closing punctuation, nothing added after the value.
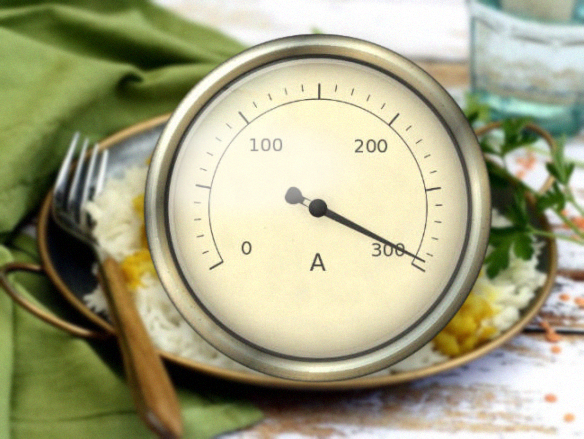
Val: 295 A
